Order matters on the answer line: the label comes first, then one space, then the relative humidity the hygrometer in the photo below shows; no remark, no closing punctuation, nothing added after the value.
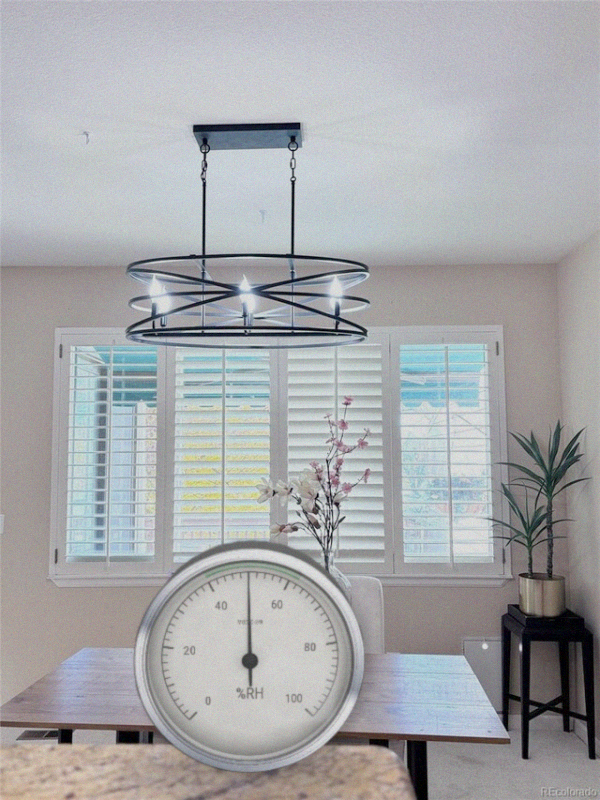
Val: 50 %
